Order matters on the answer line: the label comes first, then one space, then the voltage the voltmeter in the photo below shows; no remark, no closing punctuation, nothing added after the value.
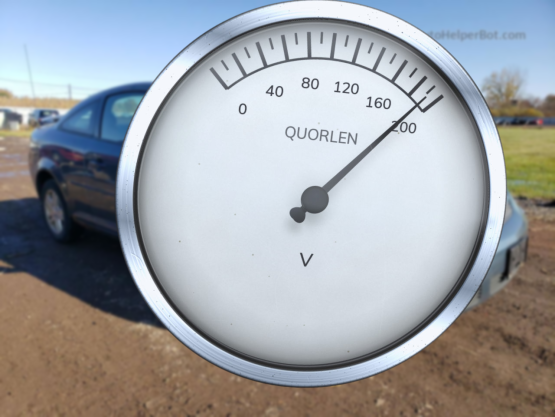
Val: 190 V
